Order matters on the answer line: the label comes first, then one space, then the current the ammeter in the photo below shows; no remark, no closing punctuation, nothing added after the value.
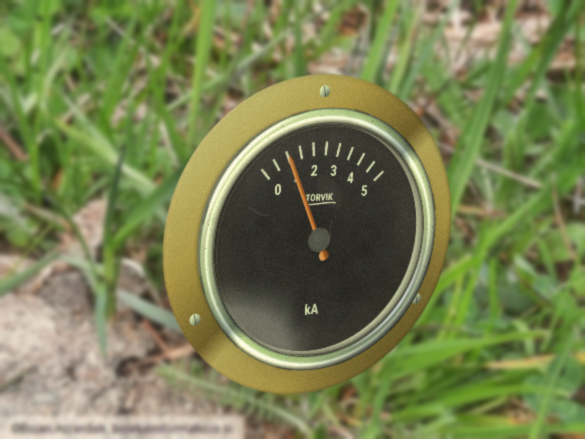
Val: 1 kA
